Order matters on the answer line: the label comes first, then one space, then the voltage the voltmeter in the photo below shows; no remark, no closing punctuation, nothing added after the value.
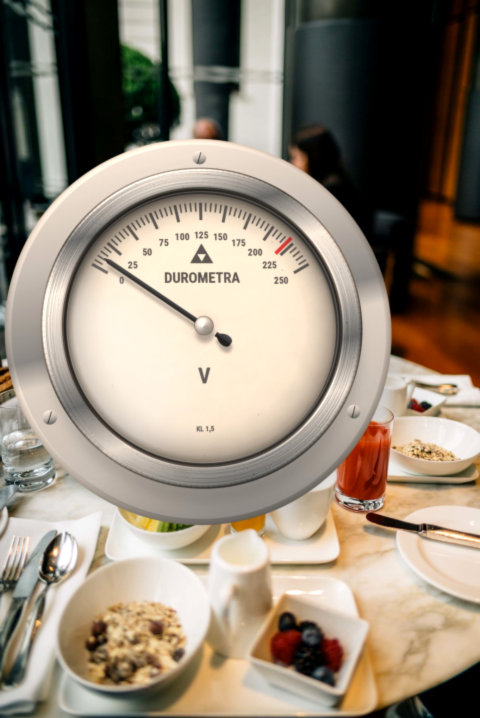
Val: 10 V
